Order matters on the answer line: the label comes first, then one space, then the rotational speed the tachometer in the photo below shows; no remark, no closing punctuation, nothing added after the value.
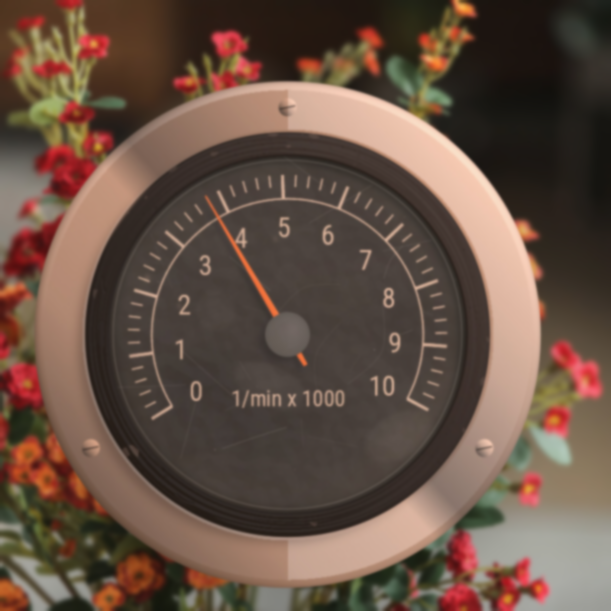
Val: 3800 rpm
